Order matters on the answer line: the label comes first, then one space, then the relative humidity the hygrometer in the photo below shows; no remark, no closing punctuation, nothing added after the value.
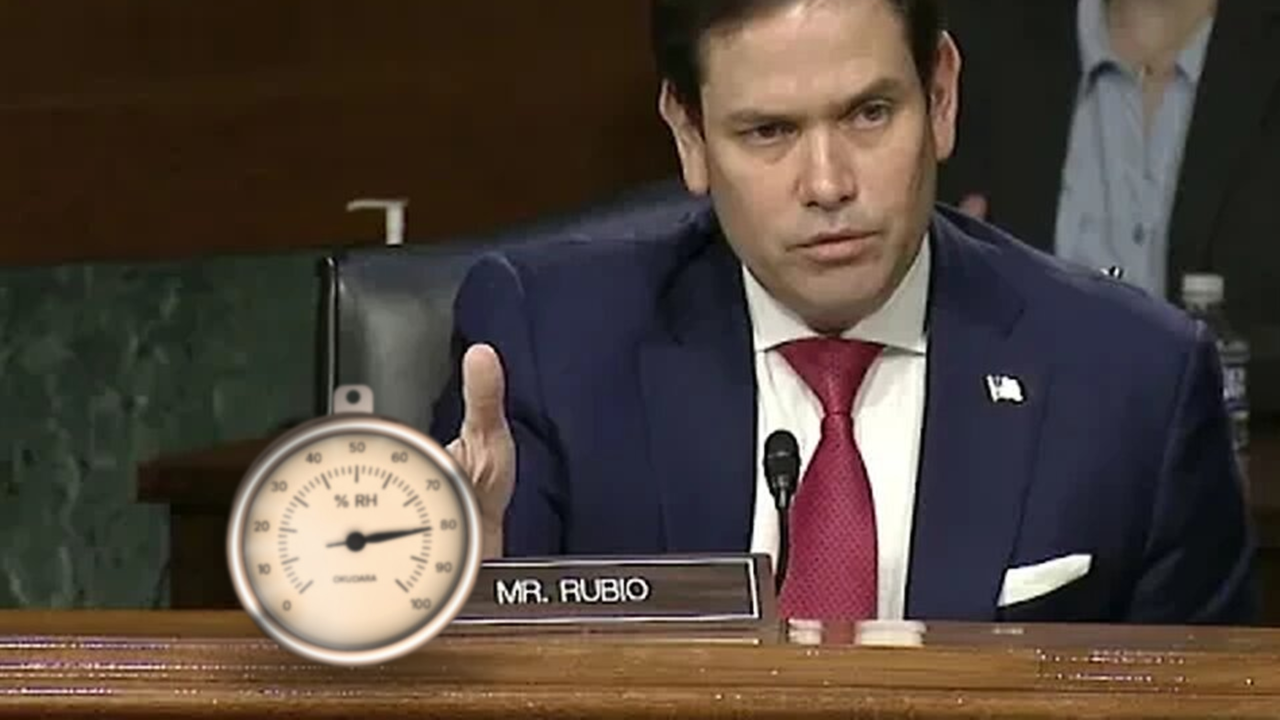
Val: 80 %
